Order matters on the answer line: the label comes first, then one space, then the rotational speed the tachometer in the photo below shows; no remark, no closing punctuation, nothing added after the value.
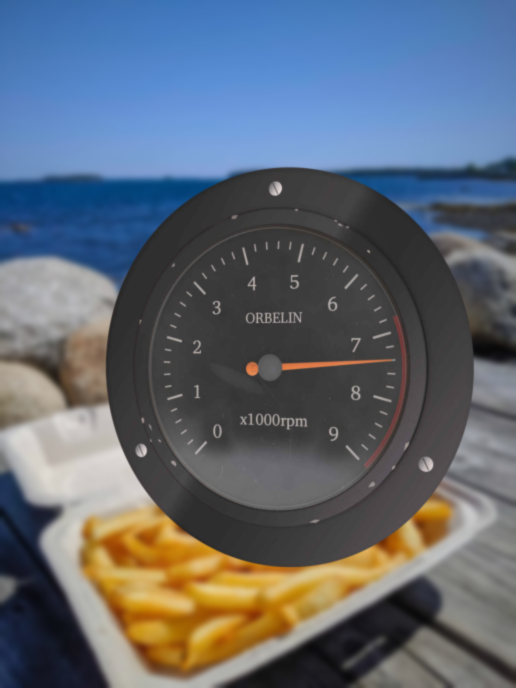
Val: 7400 rpm
